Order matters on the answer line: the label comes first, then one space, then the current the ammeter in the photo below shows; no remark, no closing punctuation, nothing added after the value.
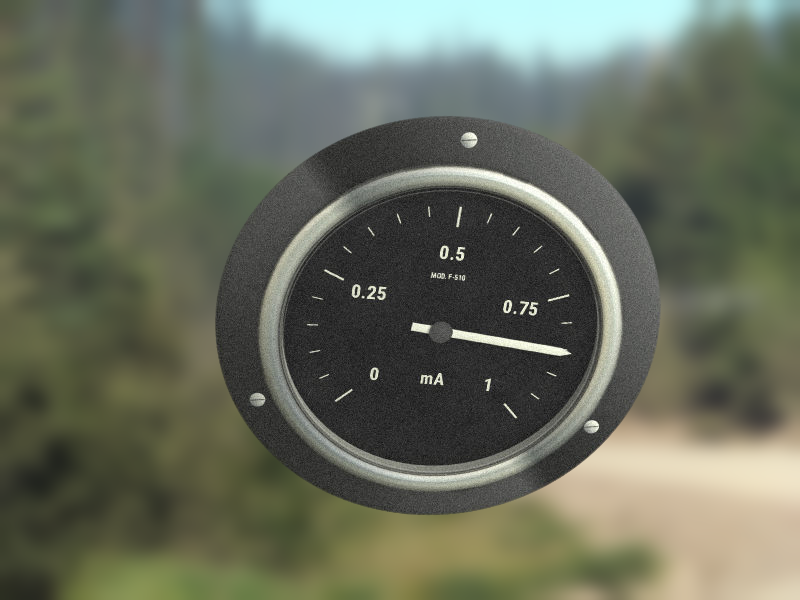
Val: 0.85 mA
